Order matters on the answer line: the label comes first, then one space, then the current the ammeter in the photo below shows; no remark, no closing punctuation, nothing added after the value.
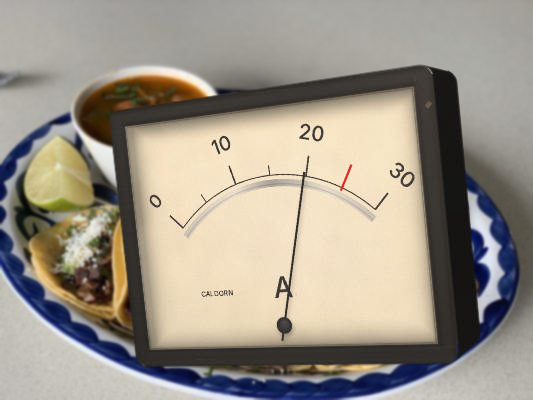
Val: 20 A
